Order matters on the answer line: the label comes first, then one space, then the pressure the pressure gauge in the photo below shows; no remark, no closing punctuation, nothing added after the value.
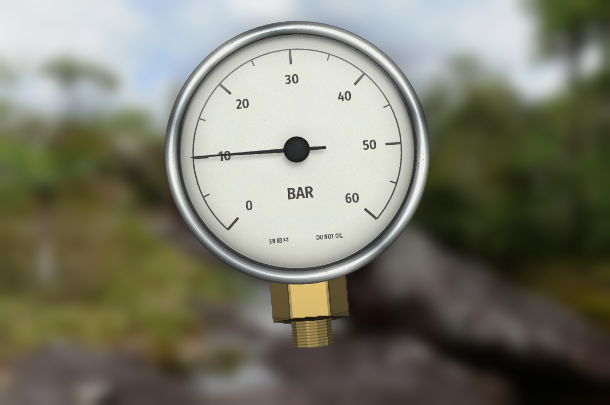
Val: 10 bar
